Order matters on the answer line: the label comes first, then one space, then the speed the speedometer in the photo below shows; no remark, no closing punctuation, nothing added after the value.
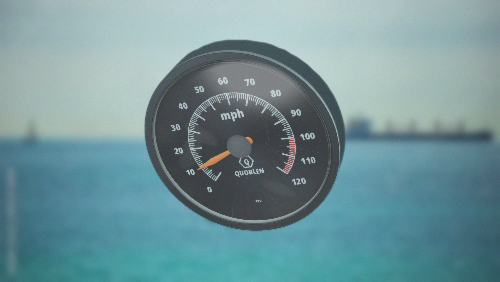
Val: 10 mph
